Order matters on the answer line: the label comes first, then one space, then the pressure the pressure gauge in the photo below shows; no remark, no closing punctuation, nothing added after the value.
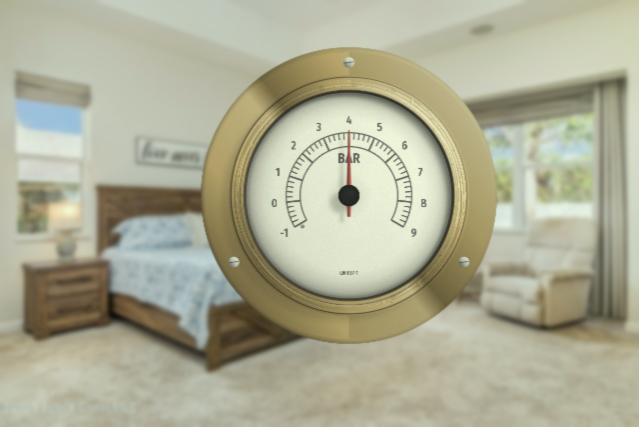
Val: 4 bar
